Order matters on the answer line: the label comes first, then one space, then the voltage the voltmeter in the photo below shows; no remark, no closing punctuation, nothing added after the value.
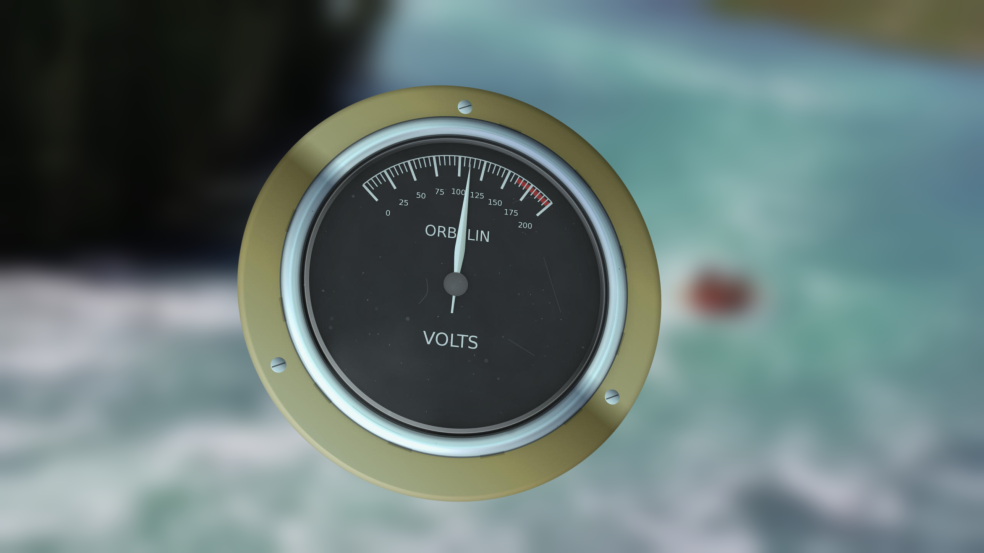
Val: 110 V
